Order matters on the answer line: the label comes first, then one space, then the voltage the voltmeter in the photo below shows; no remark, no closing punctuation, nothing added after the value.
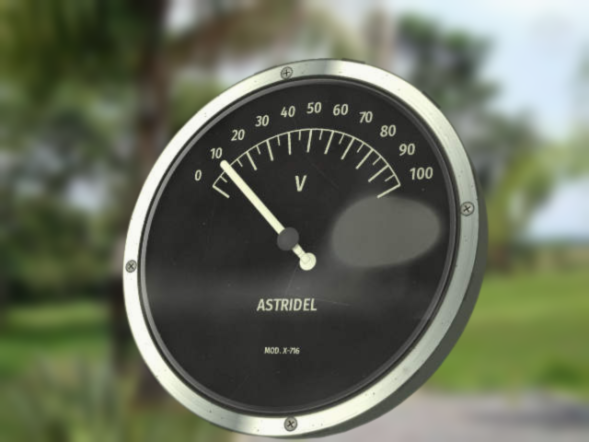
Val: 10 V
